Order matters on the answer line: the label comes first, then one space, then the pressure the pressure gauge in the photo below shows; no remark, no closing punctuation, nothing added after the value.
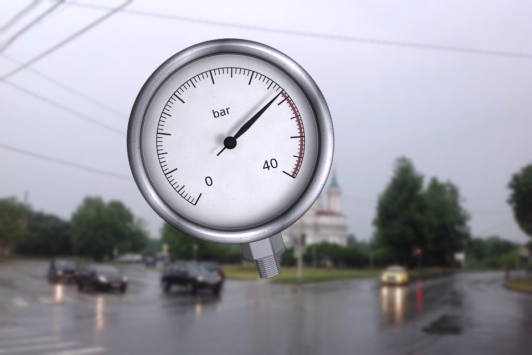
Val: 29 bar
